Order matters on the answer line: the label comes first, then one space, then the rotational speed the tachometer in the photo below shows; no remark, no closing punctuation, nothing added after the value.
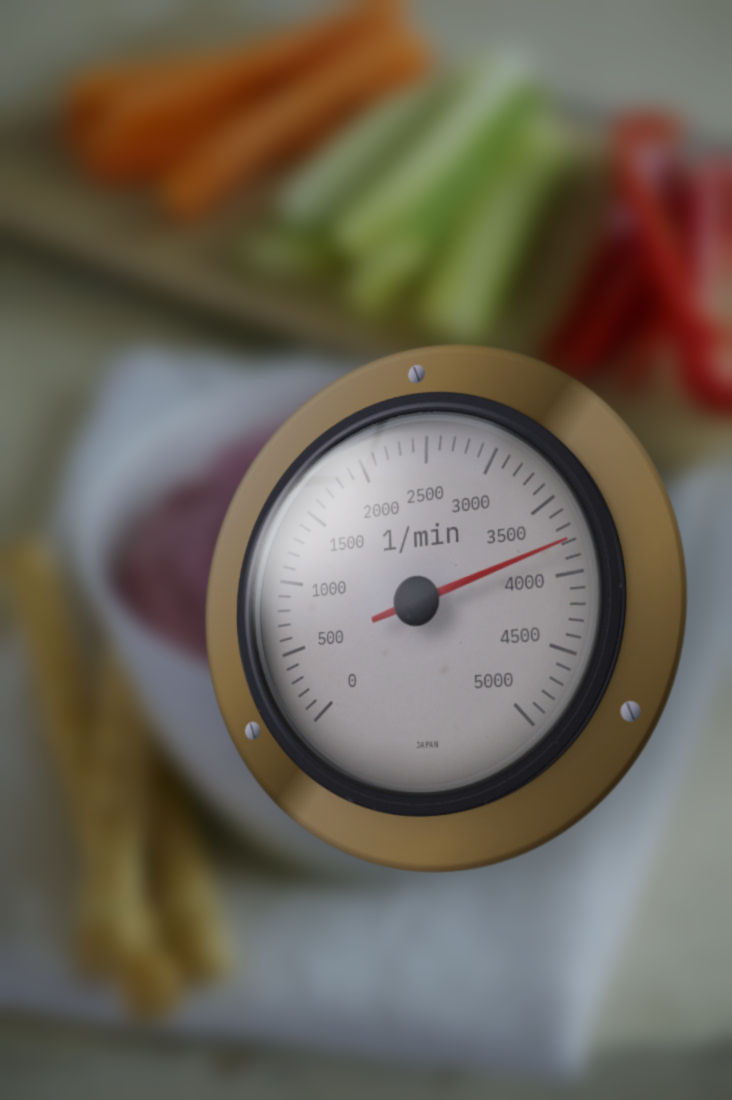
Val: 3800 rpm
